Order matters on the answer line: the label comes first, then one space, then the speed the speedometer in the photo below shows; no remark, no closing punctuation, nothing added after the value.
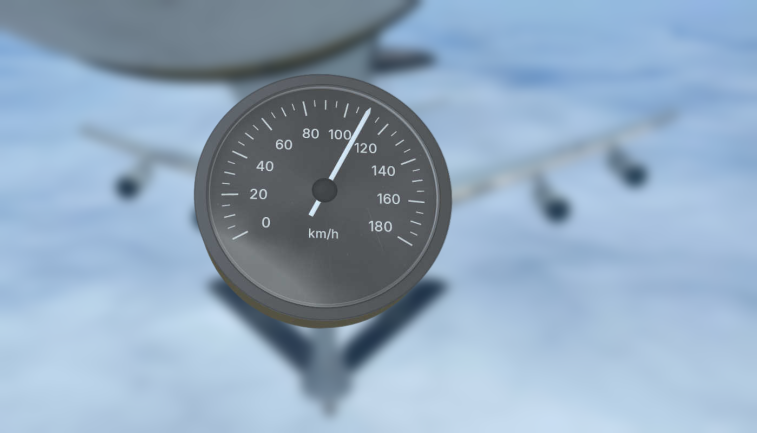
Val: 110 km/h
